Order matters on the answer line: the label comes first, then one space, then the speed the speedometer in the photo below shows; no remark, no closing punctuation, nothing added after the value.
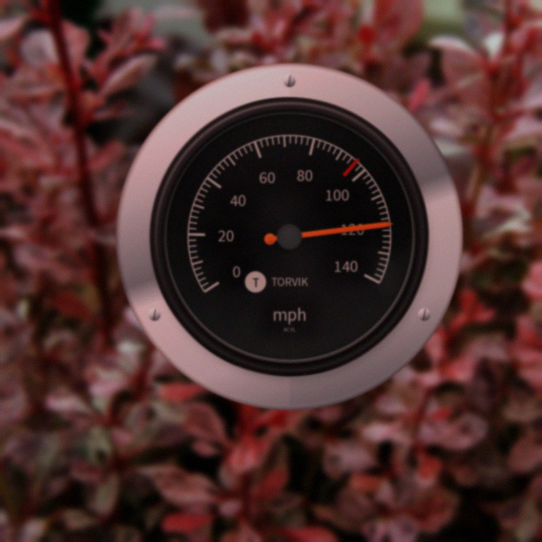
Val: 120 mph
